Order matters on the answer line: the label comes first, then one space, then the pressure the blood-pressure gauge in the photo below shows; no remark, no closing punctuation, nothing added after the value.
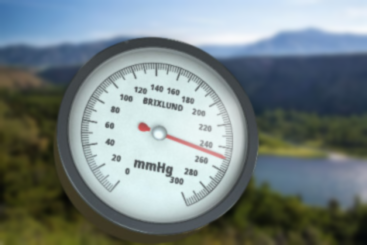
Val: 250 mmHg
